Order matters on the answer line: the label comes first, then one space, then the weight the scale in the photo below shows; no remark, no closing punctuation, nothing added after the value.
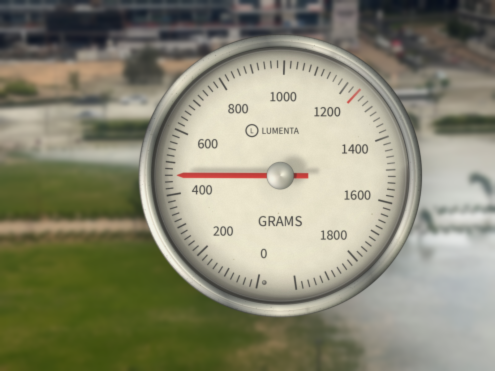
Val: 460 g
